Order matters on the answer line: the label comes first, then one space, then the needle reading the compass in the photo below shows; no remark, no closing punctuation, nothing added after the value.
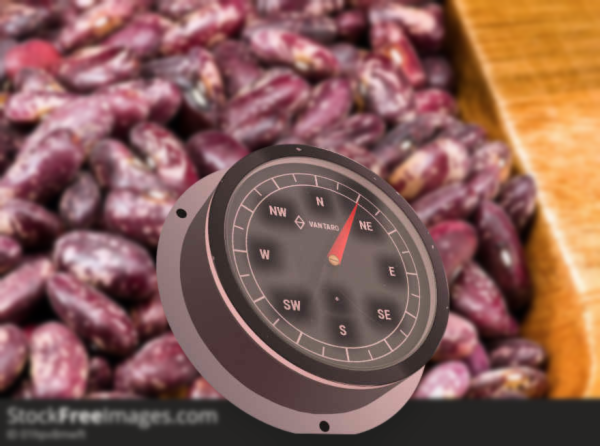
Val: 30 °
